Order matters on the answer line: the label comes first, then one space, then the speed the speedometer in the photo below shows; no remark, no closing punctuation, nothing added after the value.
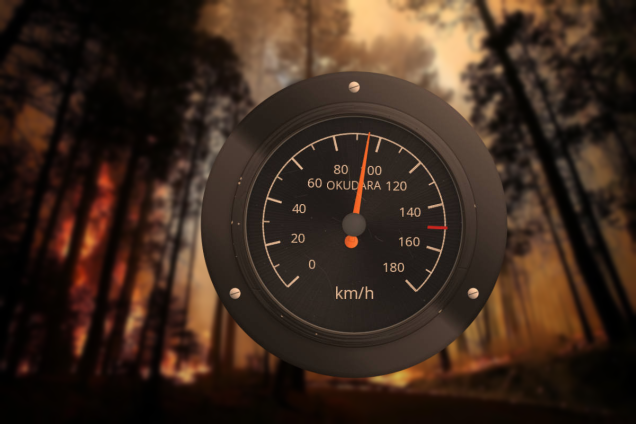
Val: 95 km/h
